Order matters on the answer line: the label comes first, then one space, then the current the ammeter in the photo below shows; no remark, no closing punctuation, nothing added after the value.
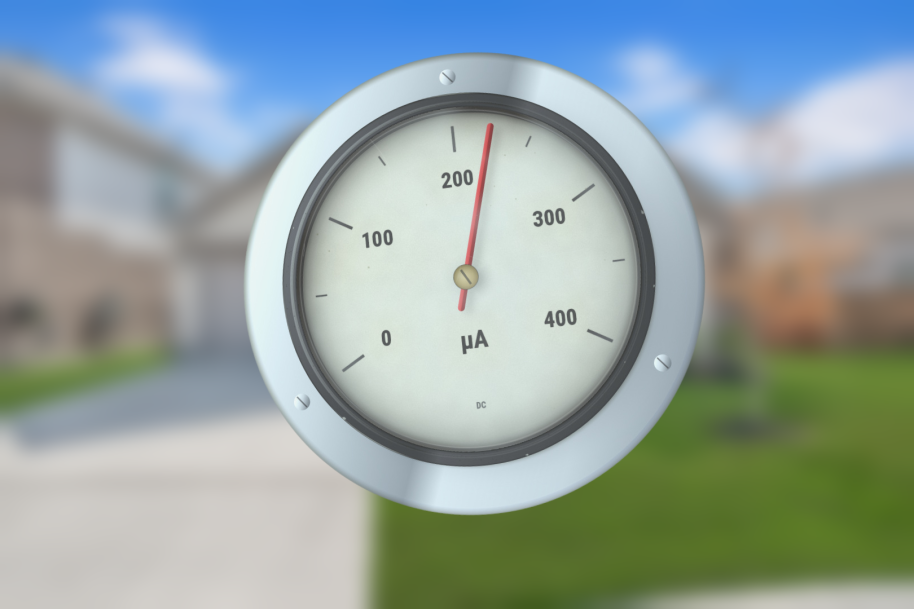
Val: 225 µA
